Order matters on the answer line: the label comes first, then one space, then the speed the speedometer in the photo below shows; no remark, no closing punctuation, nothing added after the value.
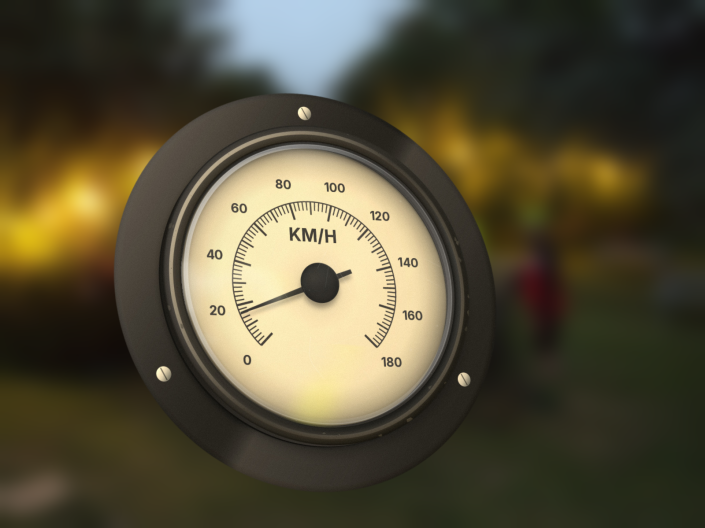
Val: 16 km/h
